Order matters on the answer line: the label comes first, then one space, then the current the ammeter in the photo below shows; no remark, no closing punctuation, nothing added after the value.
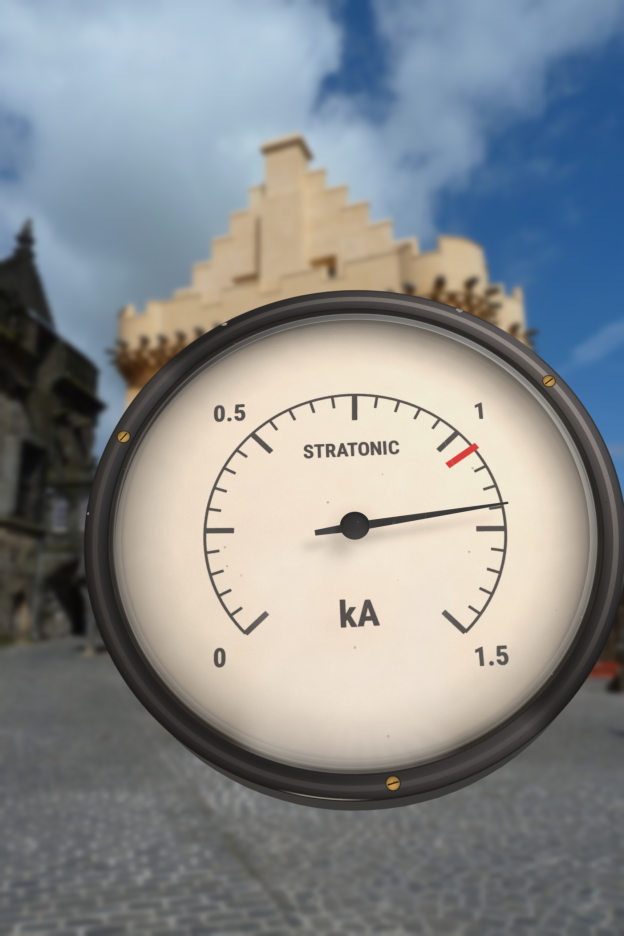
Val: 1.2 kA
